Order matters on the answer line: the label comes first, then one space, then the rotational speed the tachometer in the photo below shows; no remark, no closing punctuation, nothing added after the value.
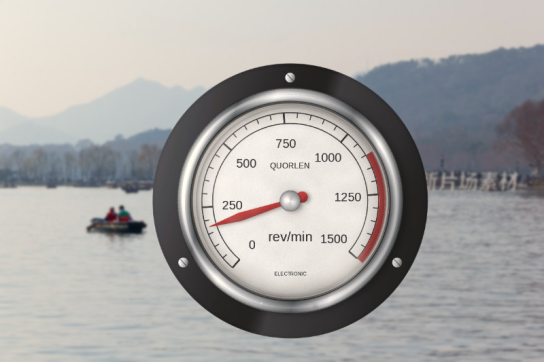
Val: 175 rpm
